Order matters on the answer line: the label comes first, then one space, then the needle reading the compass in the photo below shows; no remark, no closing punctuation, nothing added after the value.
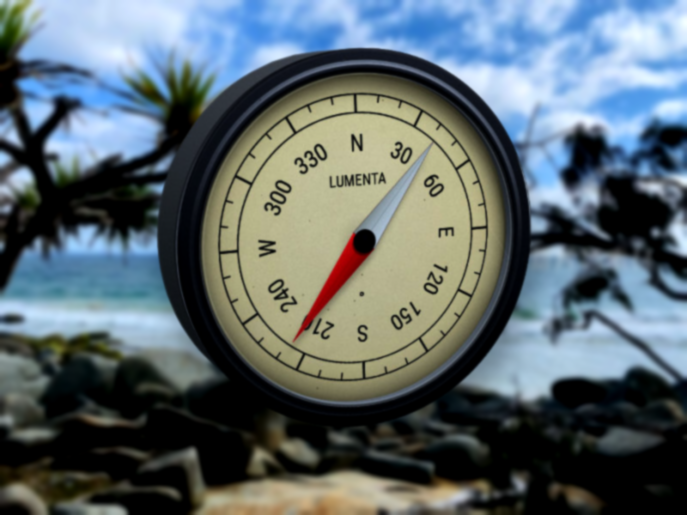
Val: 220 °
